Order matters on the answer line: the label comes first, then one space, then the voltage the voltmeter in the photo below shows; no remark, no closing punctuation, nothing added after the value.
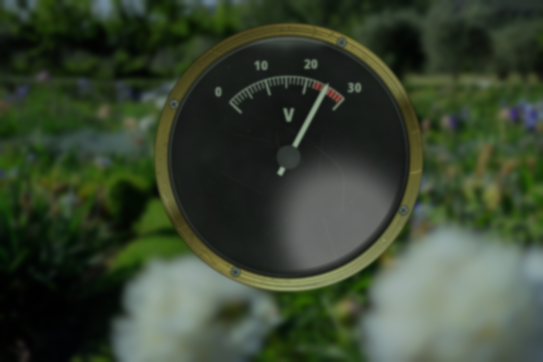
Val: 25 V
